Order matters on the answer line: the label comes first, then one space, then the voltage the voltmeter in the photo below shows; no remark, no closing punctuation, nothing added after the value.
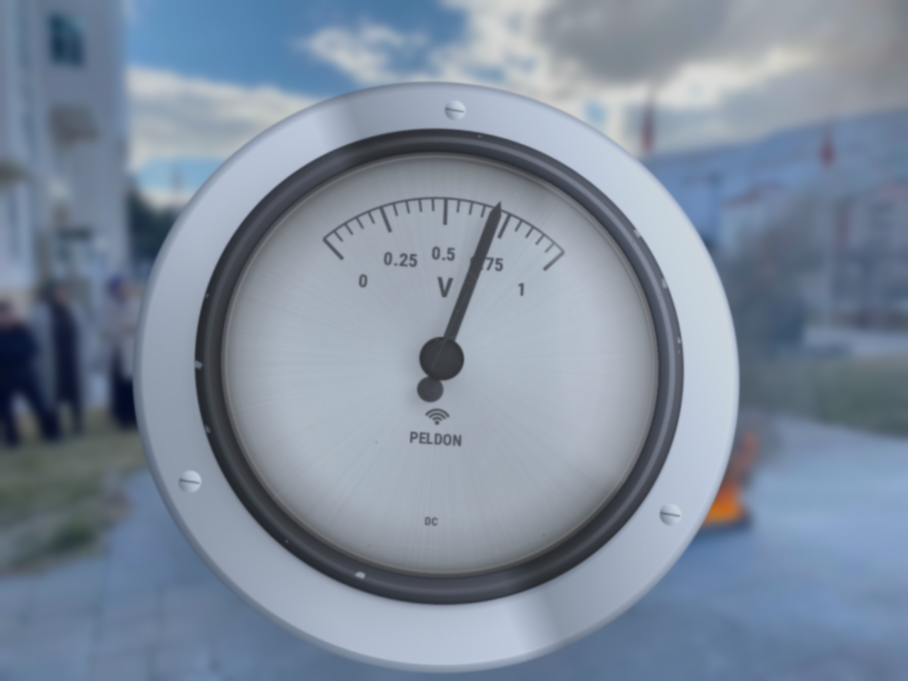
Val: 0.7 V
